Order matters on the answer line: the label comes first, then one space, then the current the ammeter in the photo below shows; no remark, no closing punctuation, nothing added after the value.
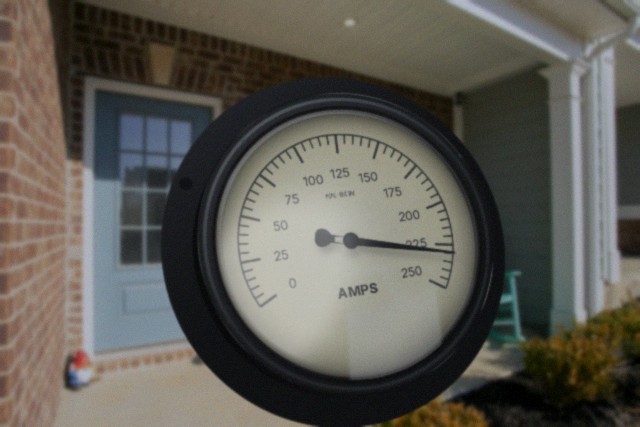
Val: 230 A
